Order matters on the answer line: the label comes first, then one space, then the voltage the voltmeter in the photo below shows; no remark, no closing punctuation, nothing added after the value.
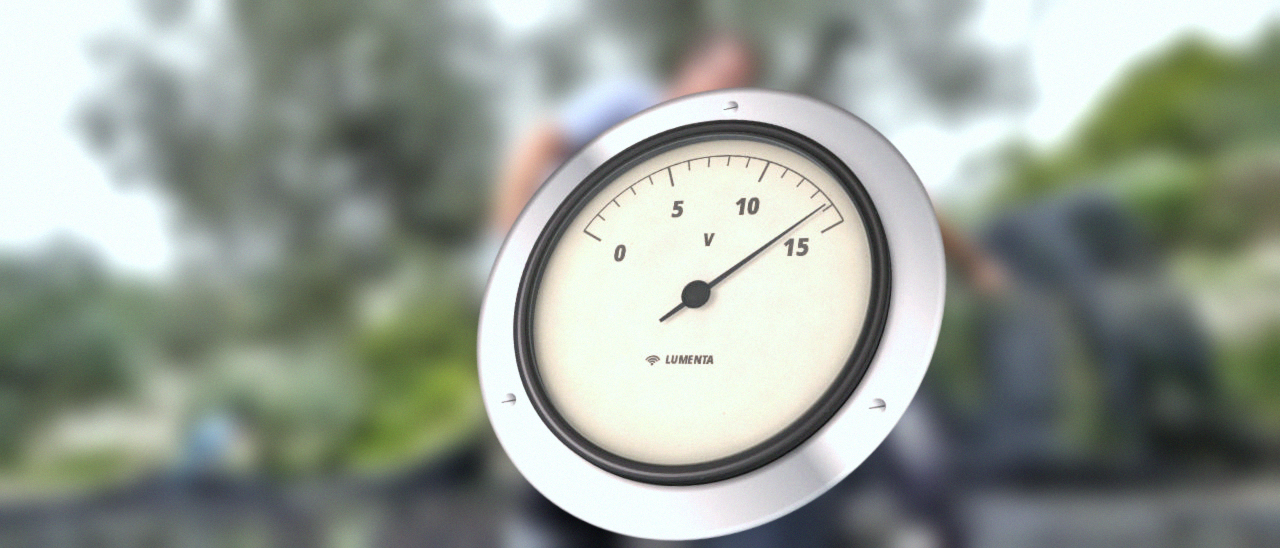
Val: 14 V
